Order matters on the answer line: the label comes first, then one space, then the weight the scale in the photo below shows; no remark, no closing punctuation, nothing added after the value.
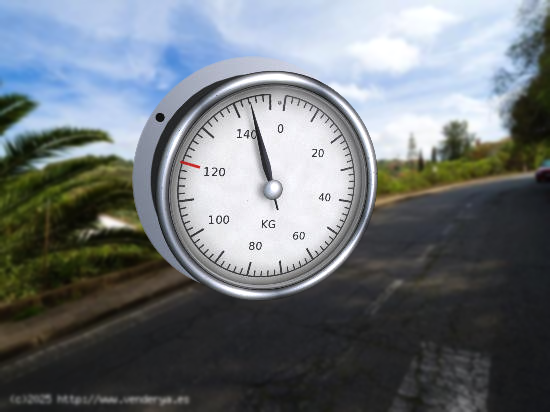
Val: 144 kg
